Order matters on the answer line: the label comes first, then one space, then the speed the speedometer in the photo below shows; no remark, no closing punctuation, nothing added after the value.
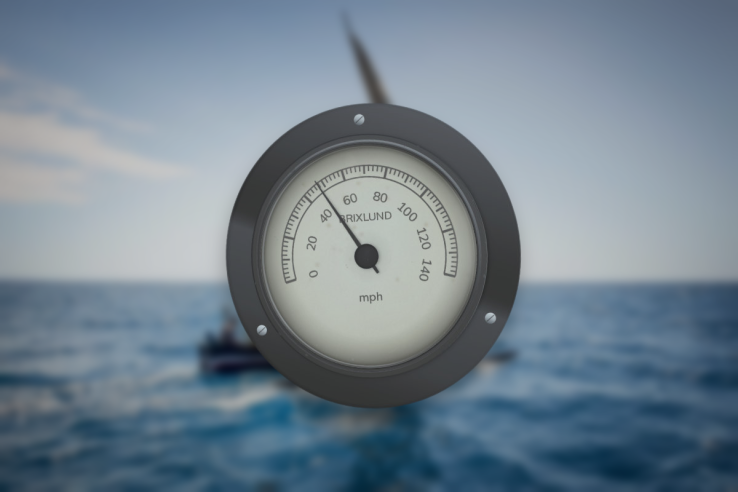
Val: 48 mph
